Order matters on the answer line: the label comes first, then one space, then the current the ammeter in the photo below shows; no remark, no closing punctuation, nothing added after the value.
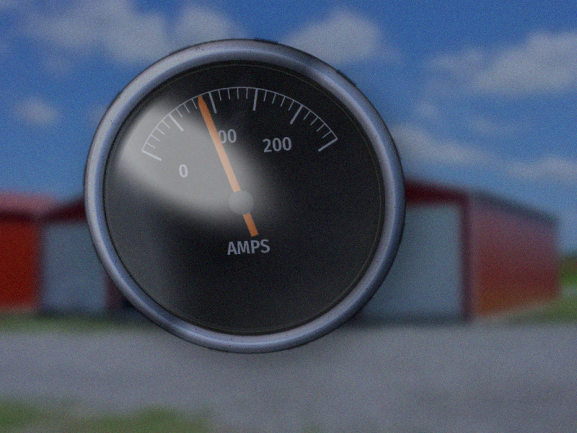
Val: 90 A
